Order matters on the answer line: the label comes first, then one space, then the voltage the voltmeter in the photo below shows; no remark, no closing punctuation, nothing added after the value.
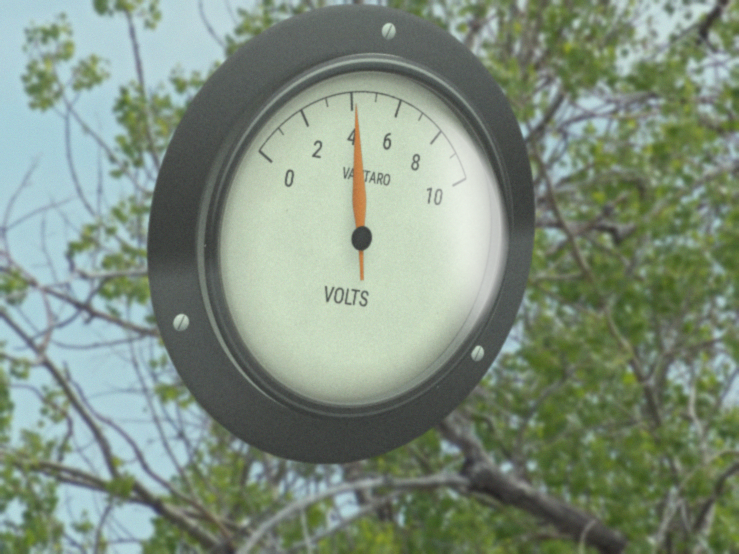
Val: 4 V
